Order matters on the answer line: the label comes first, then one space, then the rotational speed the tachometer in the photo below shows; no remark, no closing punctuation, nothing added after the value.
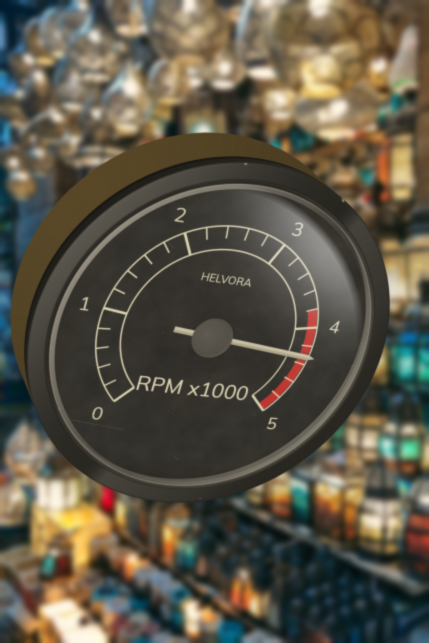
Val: 4300 rpm
